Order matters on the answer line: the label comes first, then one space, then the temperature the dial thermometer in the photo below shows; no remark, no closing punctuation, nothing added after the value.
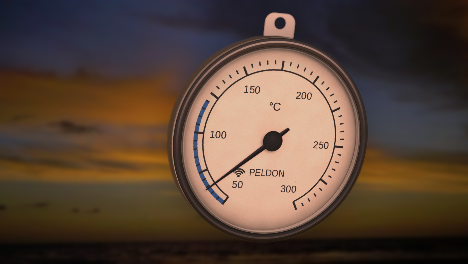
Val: 65 °C
